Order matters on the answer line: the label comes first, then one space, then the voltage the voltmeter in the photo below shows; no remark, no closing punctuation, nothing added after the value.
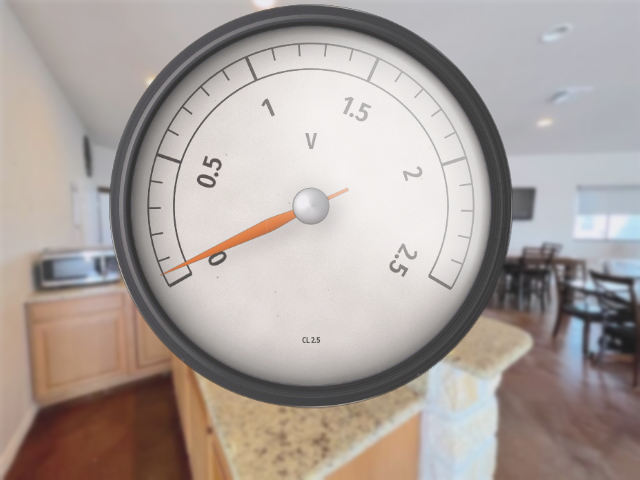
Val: 0.05 V
